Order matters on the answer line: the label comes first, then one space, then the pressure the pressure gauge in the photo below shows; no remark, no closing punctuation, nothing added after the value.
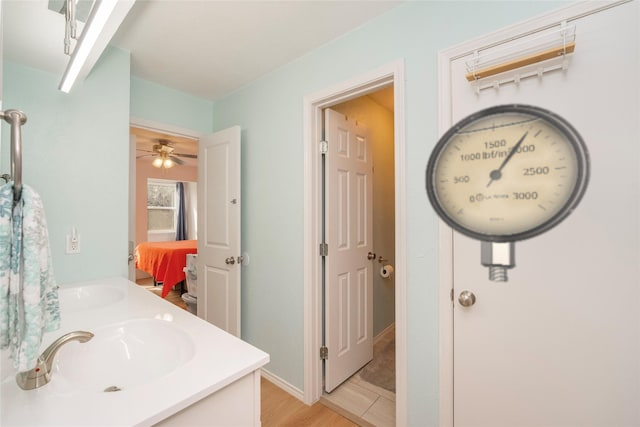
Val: 1900 psi
